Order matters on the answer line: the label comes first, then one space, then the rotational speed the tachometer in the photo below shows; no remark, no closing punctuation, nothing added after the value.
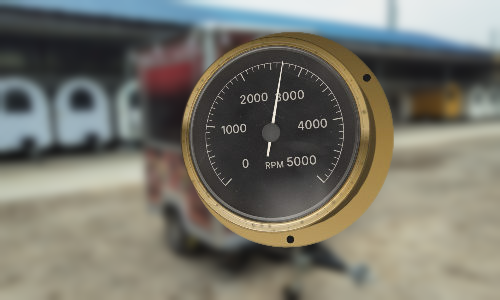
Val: 2700 rpm
